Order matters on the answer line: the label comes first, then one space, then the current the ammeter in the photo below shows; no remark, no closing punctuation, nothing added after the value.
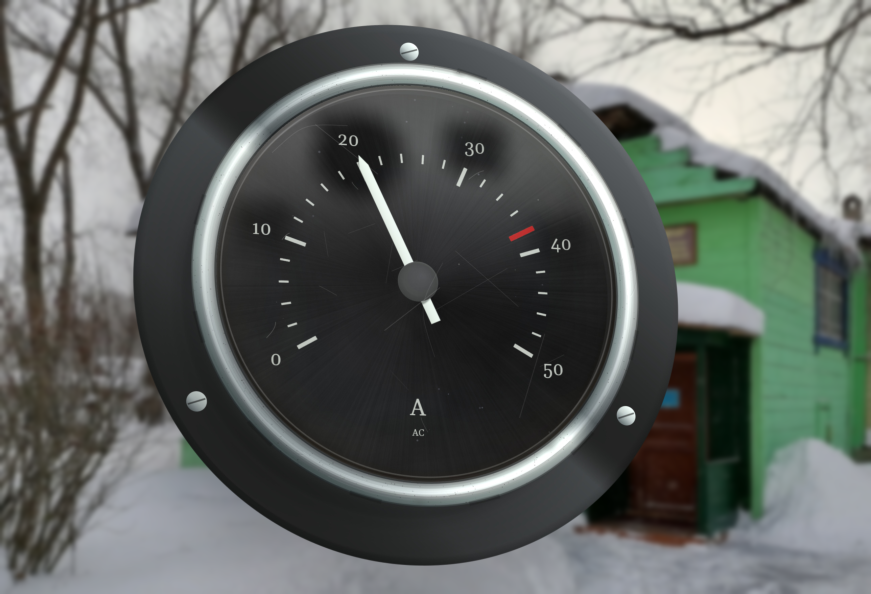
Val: 20 A
